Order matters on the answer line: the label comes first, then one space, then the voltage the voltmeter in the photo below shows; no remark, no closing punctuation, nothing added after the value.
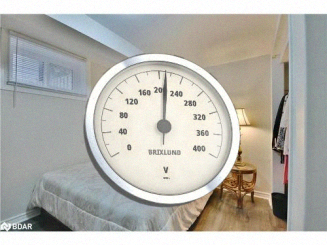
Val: 210 V
